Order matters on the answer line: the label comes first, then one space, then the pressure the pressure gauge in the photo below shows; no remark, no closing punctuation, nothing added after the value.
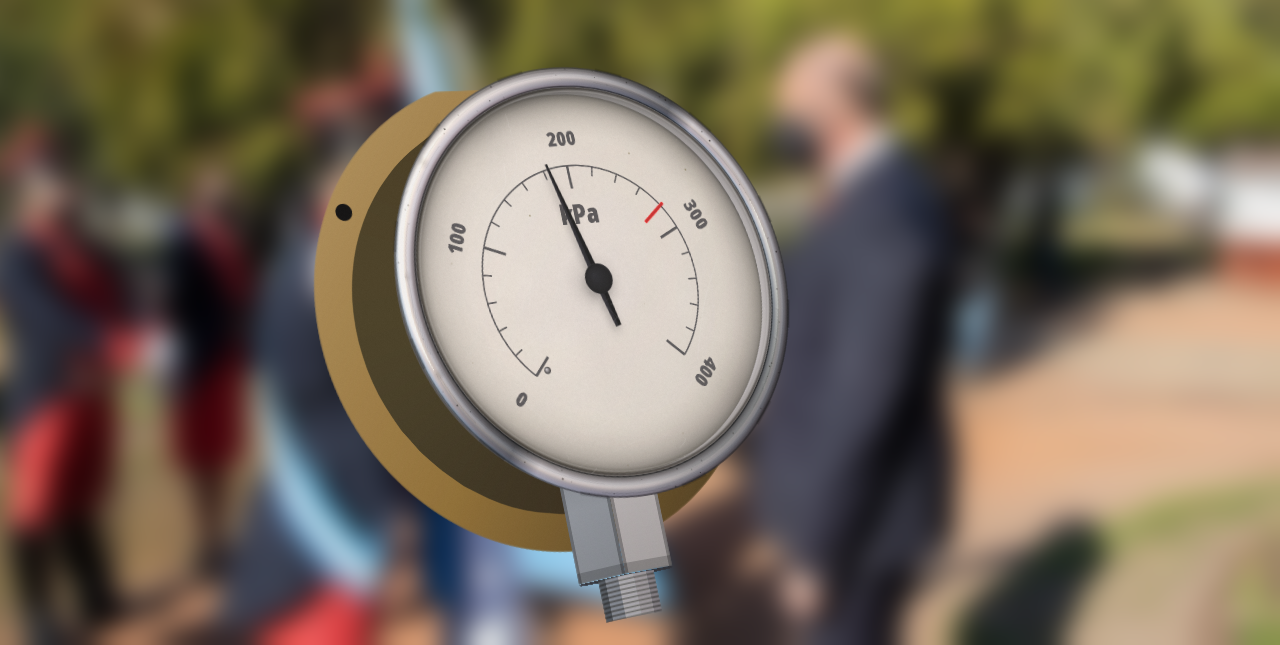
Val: 180 kPa
